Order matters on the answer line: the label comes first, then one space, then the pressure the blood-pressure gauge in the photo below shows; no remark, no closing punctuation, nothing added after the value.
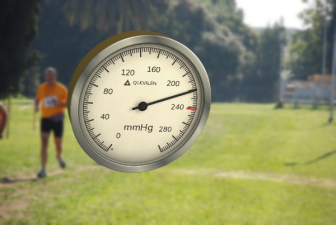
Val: 220 mmHg
